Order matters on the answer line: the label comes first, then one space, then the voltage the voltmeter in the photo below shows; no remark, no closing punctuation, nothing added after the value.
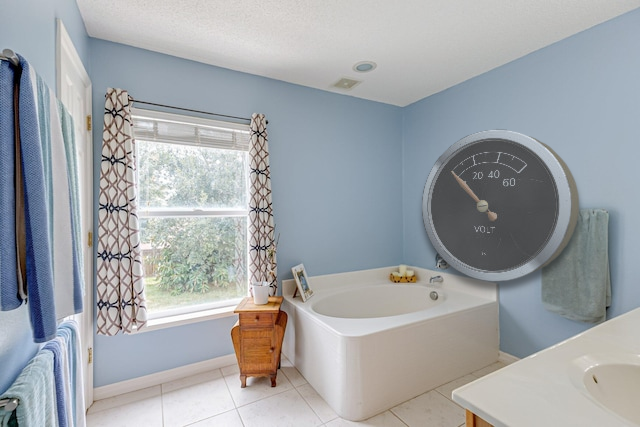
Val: 0 V
